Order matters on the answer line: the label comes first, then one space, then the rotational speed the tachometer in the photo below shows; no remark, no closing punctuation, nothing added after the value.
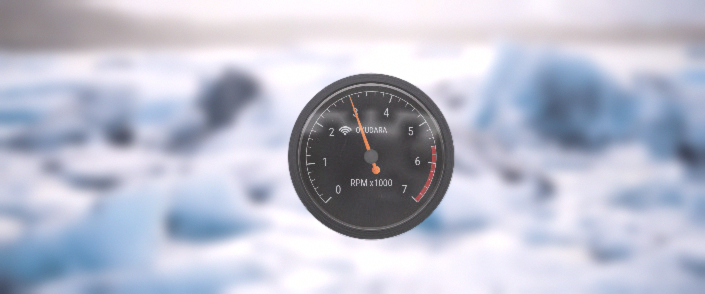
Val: 3000 rpm
